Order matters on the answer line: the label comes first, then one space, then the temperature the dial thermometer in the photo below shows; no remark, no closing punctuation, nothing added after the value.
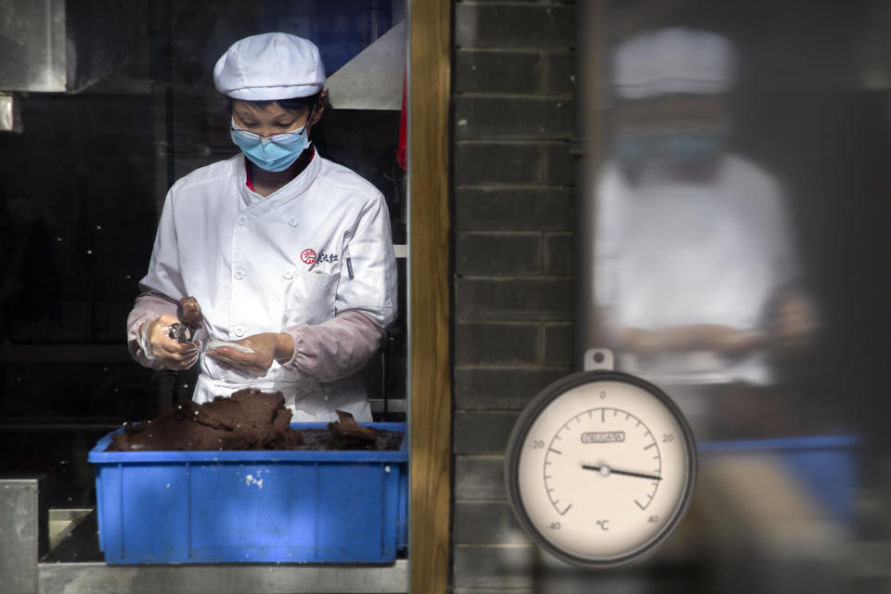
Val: 30 °C
